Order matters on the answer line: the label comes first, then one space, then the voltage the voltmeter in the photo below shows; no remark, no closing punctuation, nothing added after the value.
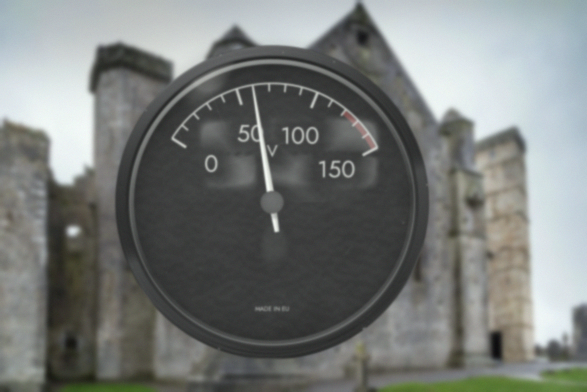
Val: 60 V
